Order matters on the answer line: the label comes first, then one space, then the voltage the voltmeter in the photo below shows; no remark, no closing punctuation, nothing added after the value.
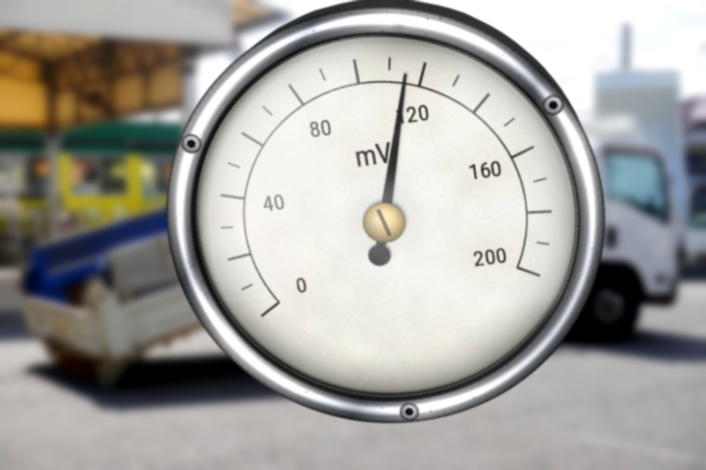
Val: 115 mV
